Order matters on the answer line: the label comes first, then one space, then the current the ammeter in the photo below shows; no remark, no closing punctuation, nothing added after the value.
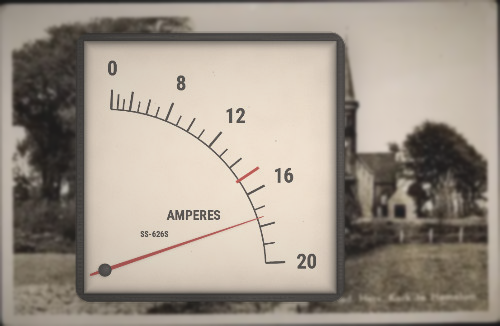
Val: 17.5 A
